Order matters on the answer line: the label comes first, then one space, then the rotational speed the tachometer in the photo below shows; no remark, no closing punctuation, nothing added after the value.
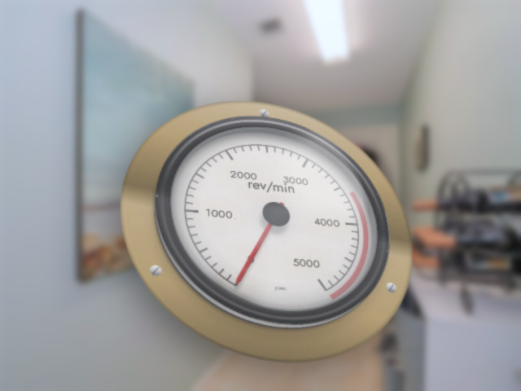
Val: 0 rpm
